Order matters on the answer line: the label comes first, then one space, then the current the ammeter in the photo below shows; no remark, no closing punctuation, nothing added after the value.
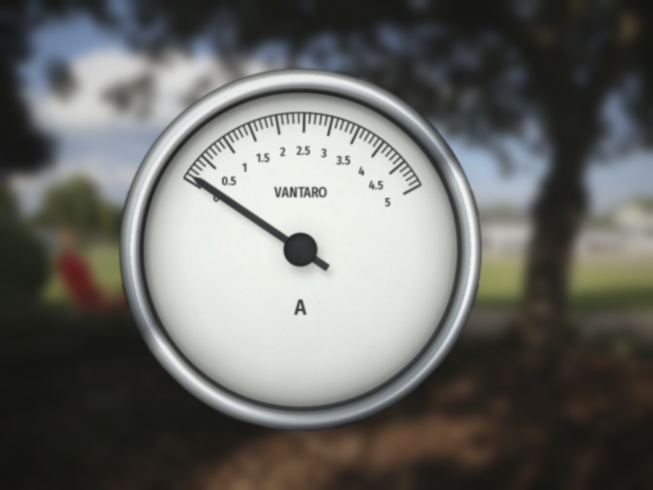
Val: 0.1 A
